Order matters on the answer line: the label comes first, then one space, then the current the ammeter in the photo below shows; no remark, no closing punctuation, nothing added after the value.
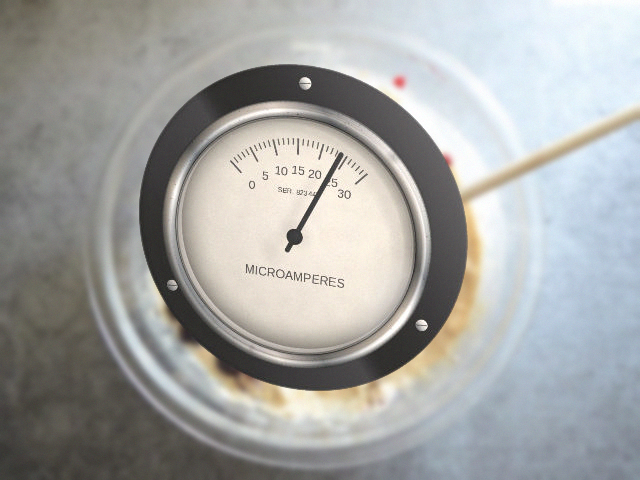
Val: 24 µA
